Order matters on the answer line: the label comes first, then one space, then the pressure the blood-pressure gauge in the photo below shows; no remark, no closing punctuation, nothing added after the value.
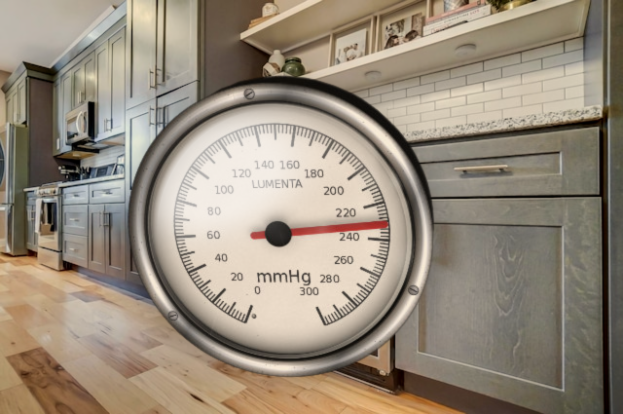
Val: 230 mmHg
